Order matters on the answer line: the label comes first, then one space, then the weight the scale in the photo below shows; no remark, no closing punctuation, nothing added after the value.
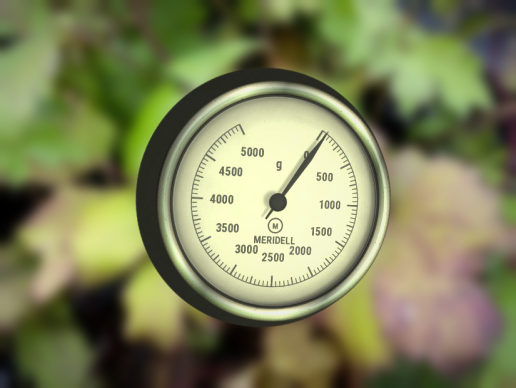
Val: 50 g
